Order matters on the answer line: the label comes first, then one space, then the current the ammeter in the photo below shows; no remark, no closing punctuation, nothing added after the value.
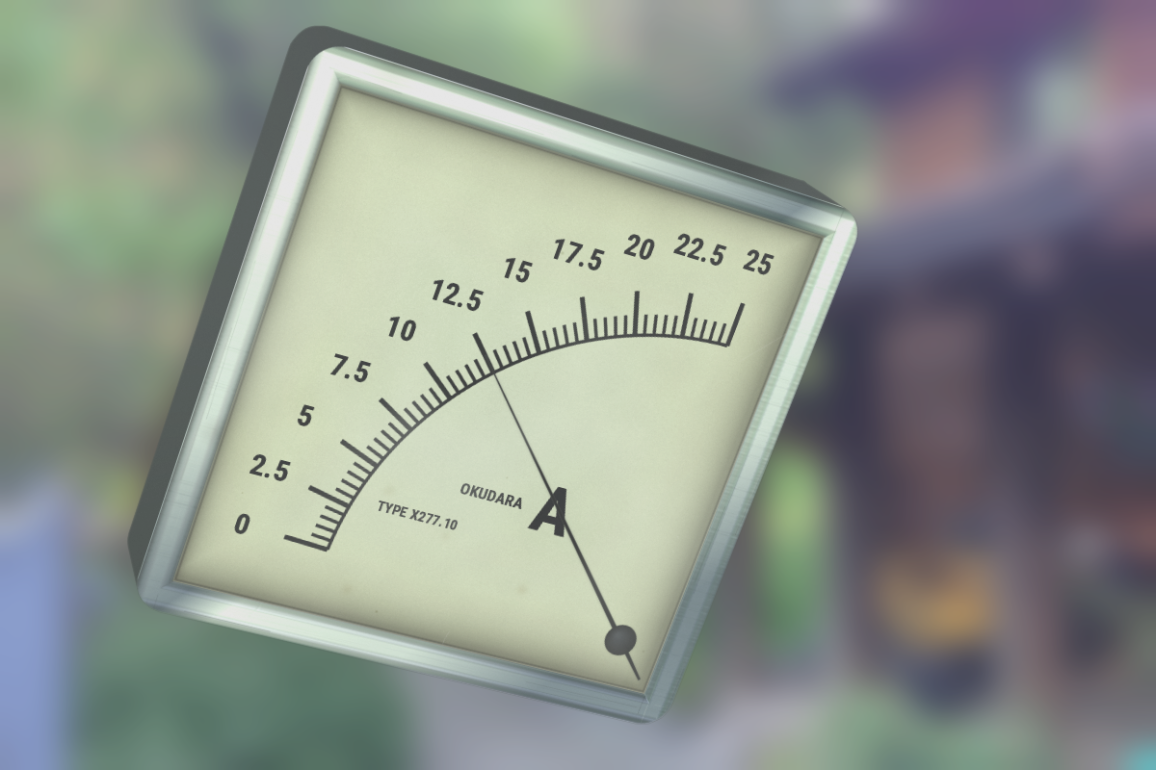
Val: 12.5 A
